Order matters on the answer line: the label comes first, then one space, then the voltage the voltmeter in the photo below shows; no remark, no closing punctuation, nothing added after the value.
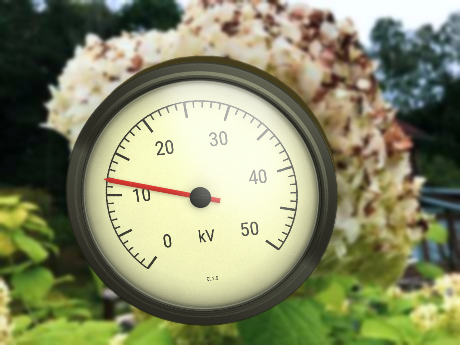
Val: 12 kV
